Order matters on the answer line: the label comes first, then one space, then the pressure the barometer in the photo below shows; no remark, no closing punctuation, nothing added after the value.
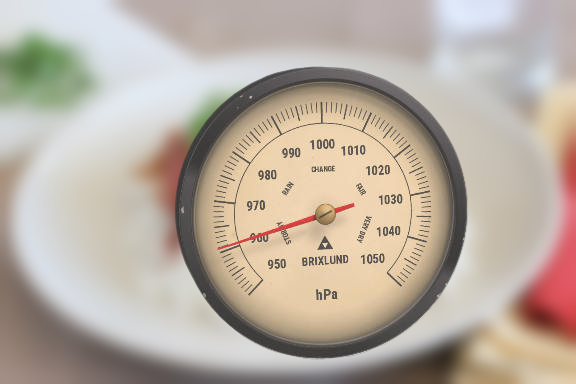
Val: 961 hPa
